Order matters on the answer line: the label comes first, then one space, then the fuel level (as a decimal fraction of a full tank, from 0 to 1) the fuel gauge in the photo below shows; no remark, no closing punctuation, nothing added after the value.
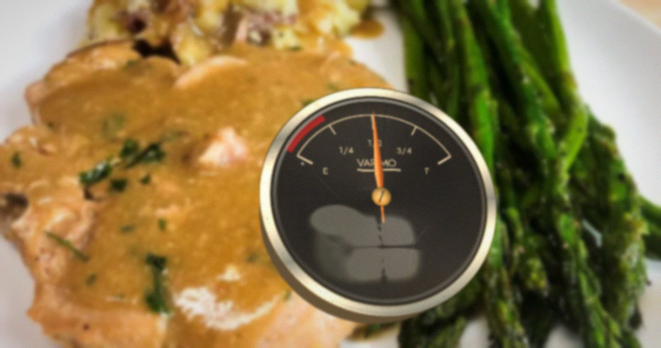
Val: 0.5
